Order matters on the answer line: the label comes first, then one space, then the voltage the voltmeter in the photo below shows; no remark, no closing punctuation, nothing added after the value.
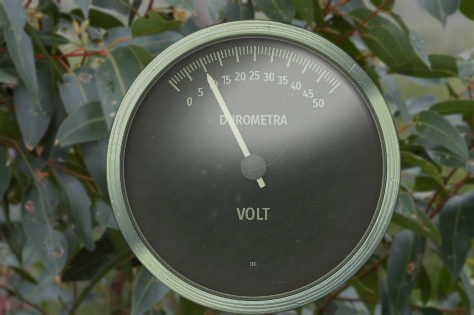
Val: 10 V
